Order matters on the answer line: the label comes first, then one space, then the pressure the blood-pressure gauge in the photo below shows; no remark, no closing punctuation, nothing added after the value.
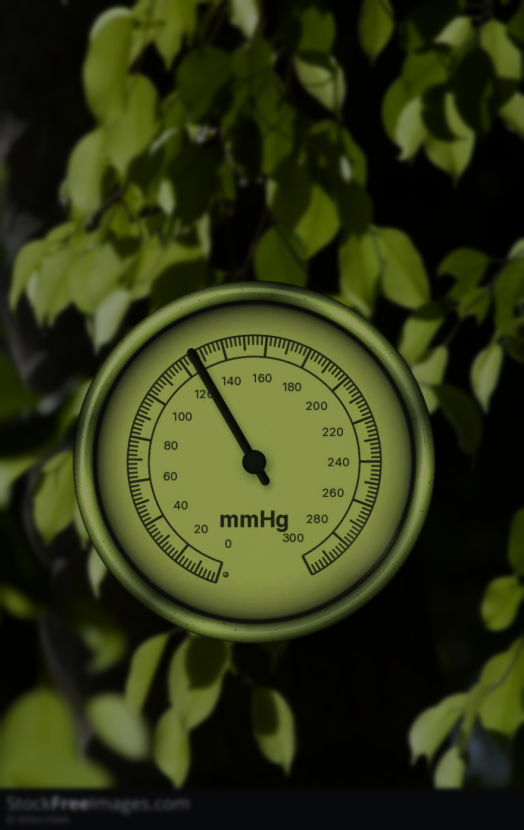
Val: 126 mmHg
